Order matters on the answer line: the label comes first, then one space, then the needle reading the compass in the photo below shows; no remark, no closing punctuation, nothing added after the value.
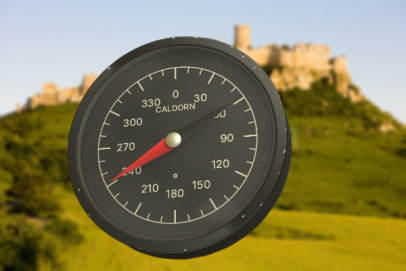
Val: 240 °
